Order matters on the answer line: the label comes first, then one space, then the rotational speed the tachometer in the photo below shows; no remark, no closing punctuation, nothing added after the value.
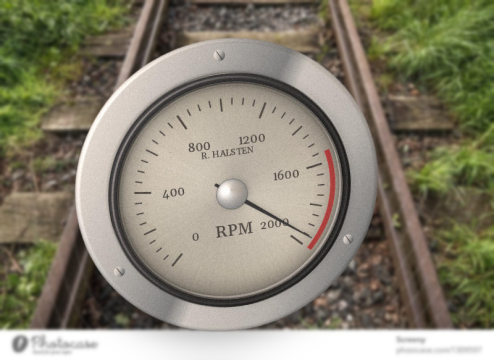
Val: 1950 rpm
